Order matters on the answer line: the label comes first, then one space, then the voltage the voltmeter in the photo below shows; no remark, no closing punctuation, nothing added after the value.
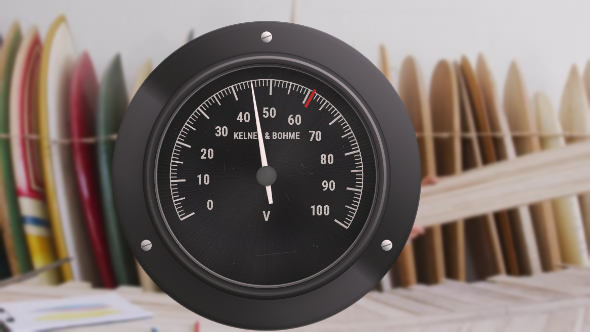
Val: 45 V
